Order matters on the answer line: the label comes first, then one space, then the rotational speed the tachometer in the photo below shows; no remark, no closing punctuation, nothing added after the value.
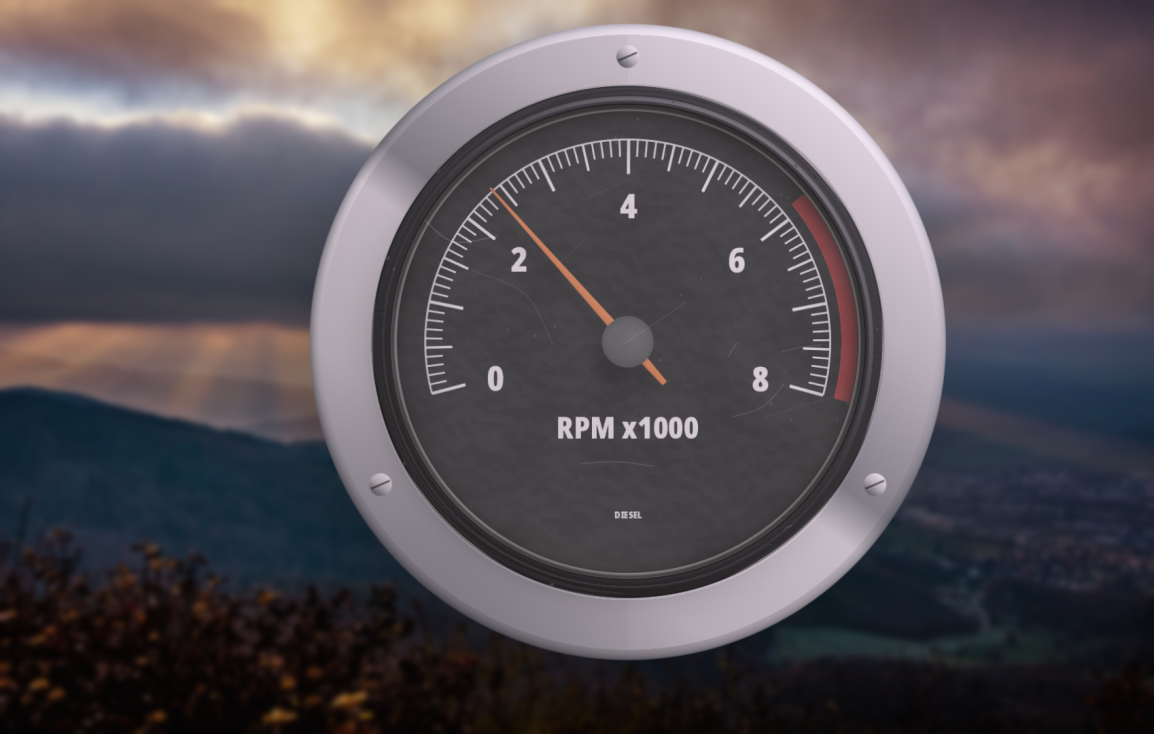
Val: 2400 rpm
